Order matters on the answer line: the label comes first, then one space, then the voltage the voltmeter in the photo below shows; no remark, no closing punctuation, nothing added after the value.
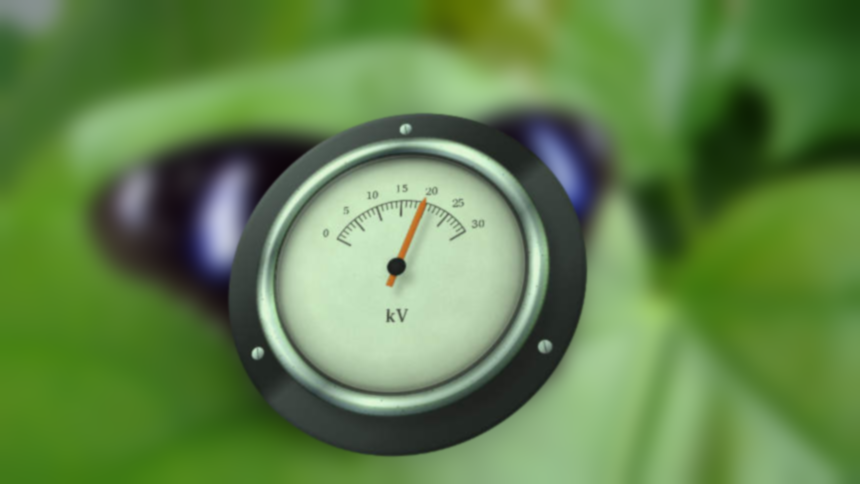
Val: 20 kV
